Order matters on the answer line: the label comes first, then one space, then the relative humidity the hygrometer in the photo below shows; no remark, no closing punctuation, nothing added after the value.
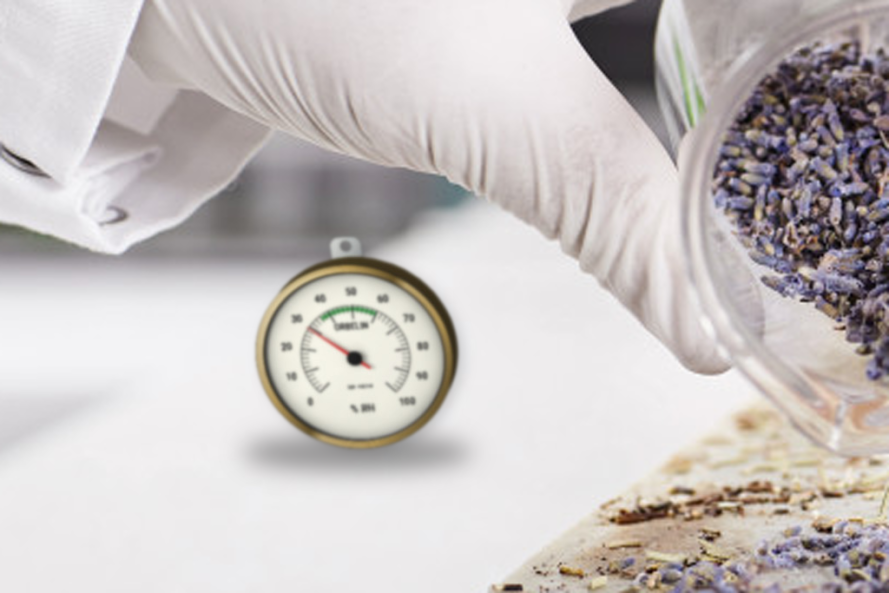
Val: 30 %
